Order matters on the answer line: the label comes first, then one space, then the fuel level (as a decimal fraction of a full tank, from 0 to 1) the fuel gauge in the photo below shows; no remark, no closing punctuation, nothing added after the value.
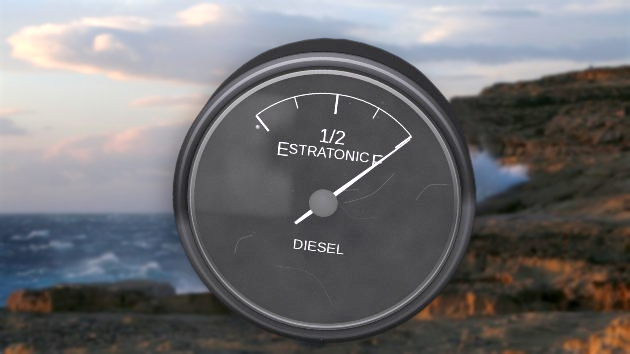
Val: 1
